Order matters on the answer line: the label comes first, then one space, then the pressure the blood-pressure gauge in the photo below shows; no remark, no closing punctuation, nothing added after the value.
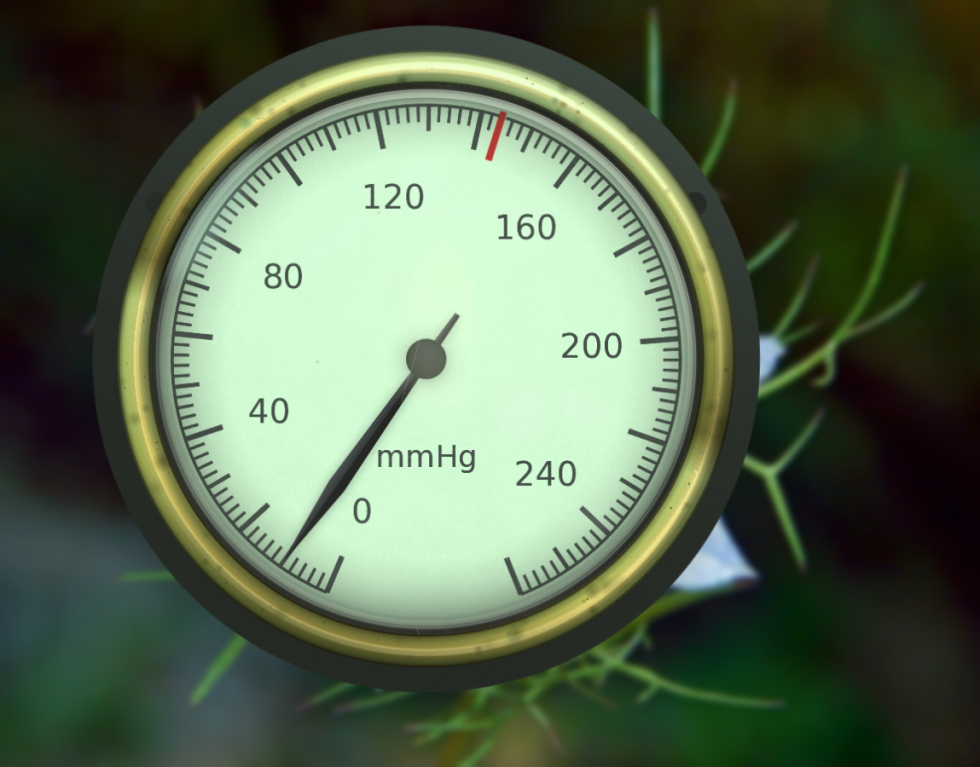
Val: 10 mmHg
